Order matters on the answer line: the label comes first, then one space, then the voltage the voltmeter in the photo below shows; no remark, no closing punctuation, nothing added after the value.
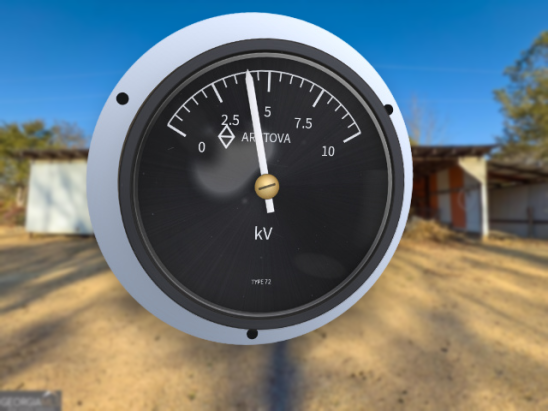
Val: 4 kV
